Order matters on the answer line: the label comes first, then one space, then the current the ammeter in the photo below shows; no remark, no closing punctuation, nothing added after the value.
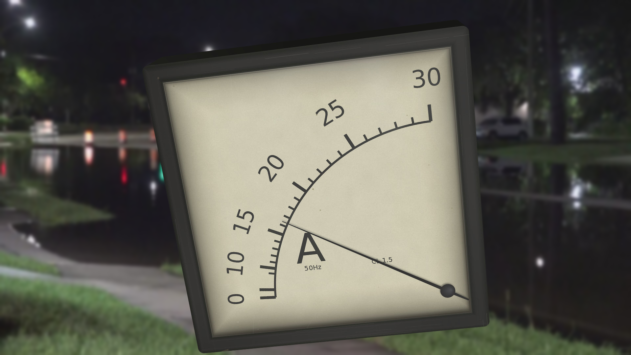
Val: 16.5 A
